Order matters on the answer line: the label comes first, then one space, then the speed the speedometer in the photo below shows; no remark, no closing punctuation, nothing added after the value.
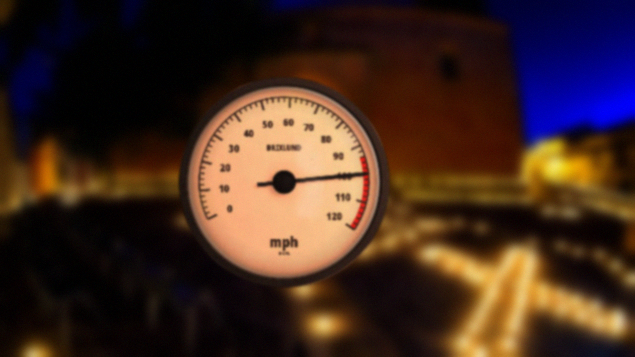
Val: 100 mph
